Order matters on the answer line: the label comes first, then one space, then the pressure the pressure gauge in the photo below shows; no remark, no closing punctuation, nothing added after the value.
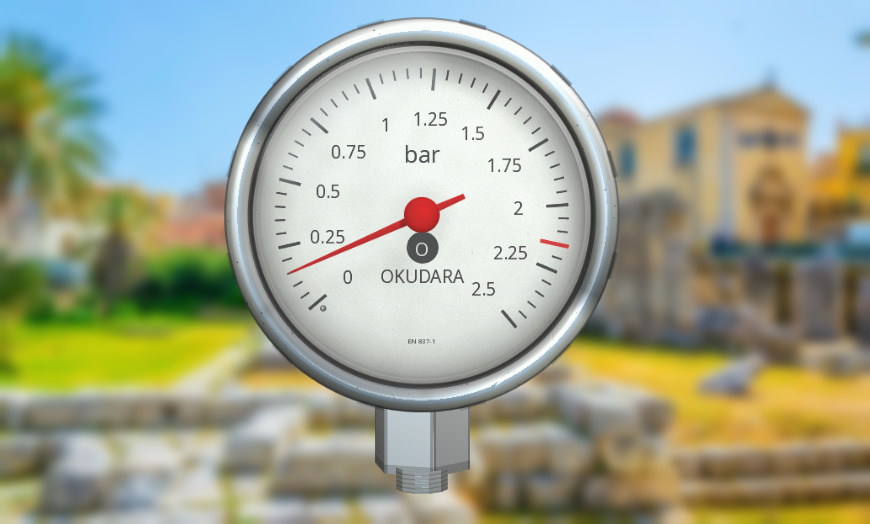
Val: 0.15 bar
